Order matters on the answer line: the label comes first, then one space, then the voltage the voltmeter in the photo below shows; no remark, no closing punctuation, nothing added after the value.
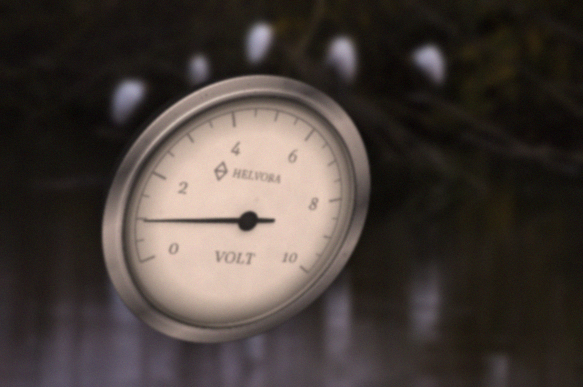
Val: 1 V
